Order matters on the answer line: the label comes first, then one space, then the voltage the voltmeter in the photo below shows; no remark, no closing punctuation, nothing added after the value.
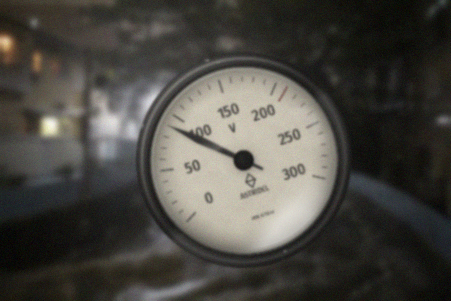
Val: 90 V
